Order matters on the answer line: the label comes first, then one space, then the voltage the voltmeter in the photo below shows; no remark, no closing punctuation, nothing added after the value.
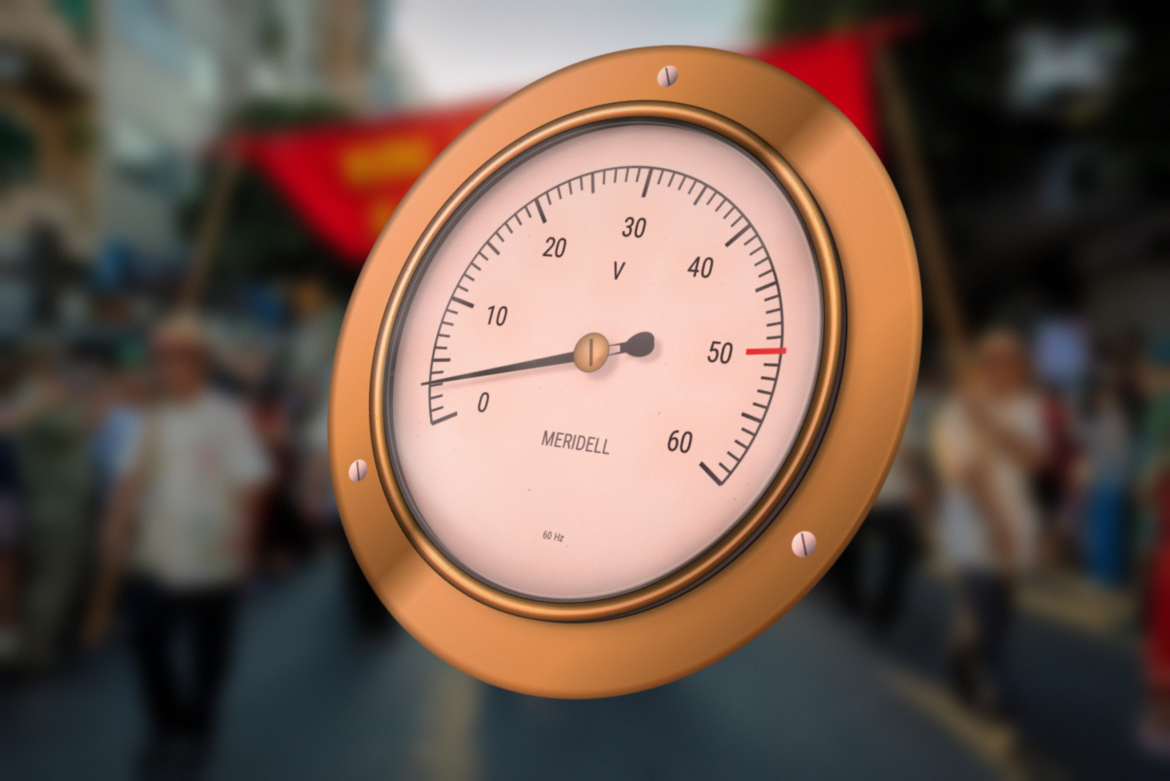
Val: 3 V
